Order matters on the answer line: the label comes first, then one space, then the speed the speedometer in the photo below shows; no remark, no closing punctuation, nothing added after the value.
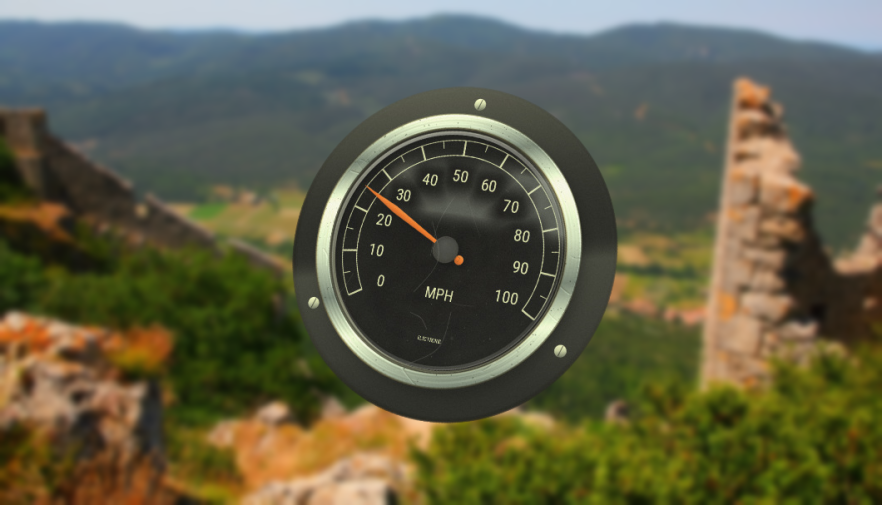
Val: 25 mph
